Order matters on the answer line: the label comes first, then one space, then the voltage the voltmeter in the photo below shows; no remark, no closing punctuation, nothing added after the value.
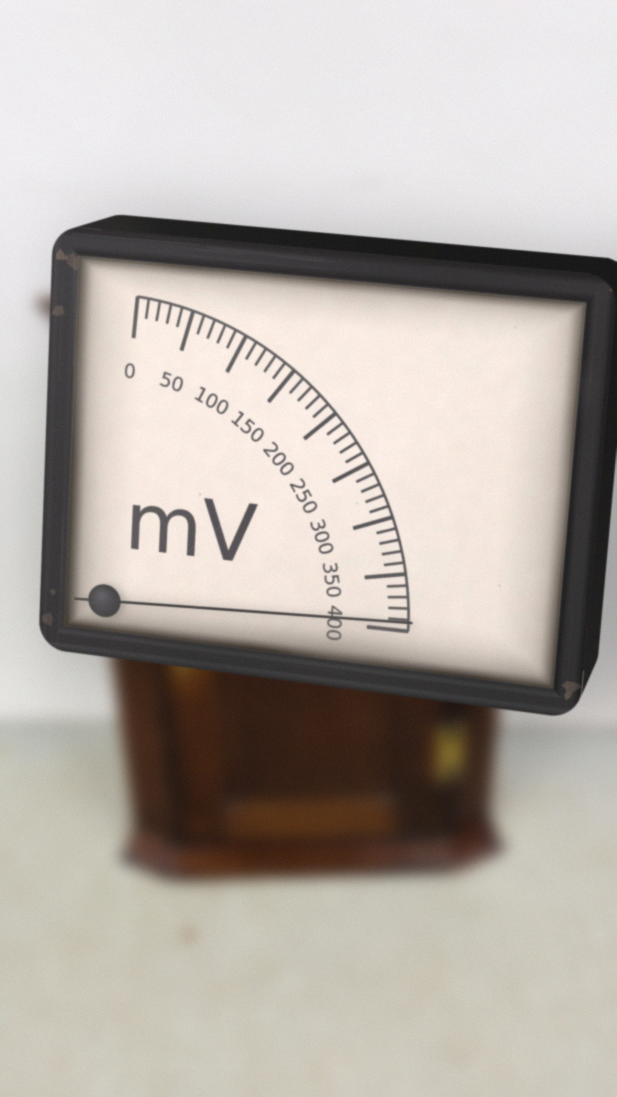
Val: 390 mV
